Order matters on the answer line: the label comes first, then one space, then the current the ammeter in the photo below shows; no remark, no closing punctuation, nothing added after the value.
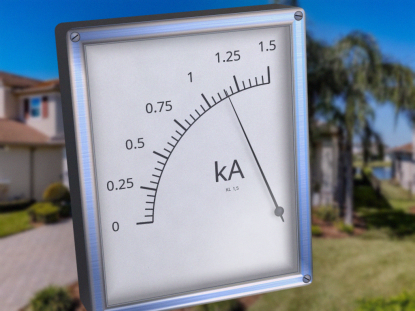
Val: 1.15 kA
